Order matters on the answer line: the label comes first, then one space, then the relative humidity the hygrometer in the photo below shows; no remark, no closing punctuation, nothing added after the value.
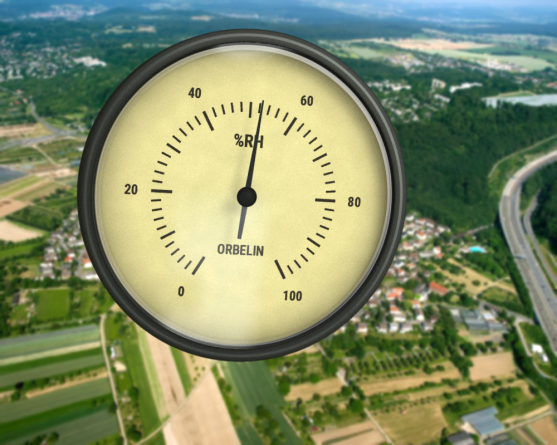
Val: 52 %
